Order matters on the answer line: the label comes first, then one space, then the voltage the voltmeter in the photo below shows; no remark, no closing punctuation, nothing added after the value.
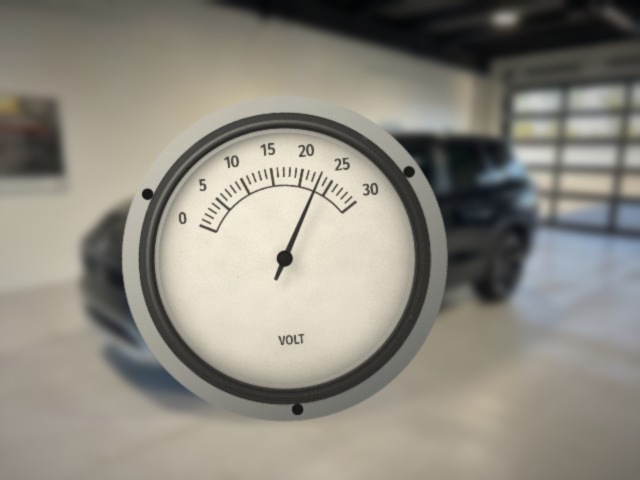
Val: 23 V
